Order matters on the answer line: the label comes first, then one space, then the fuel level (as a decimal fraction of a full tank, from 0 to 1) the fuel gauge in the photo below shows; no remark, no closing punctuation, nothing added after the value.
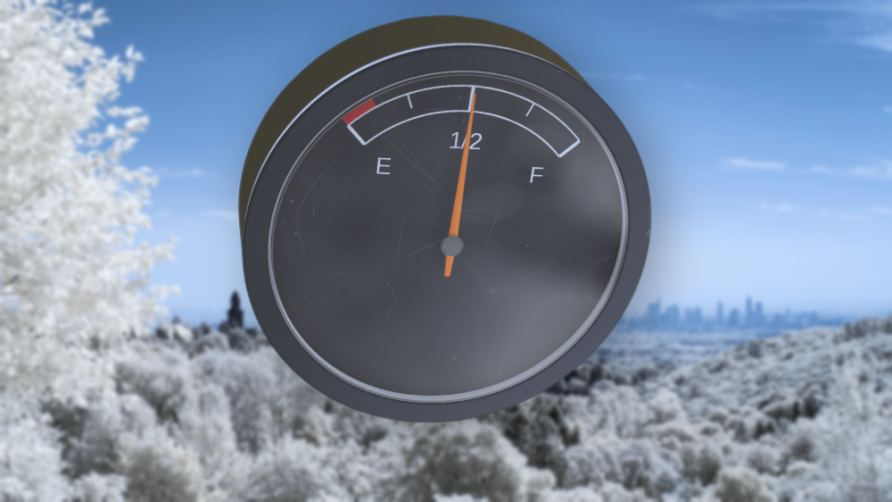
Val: 0.5
